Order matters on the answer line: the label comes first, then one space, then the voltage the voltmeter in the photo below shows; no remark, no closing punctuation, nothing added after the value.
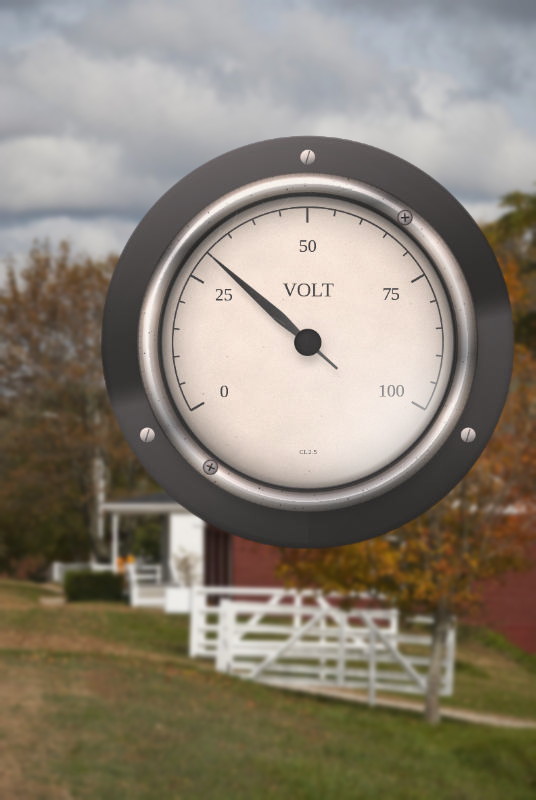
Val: 30 V
